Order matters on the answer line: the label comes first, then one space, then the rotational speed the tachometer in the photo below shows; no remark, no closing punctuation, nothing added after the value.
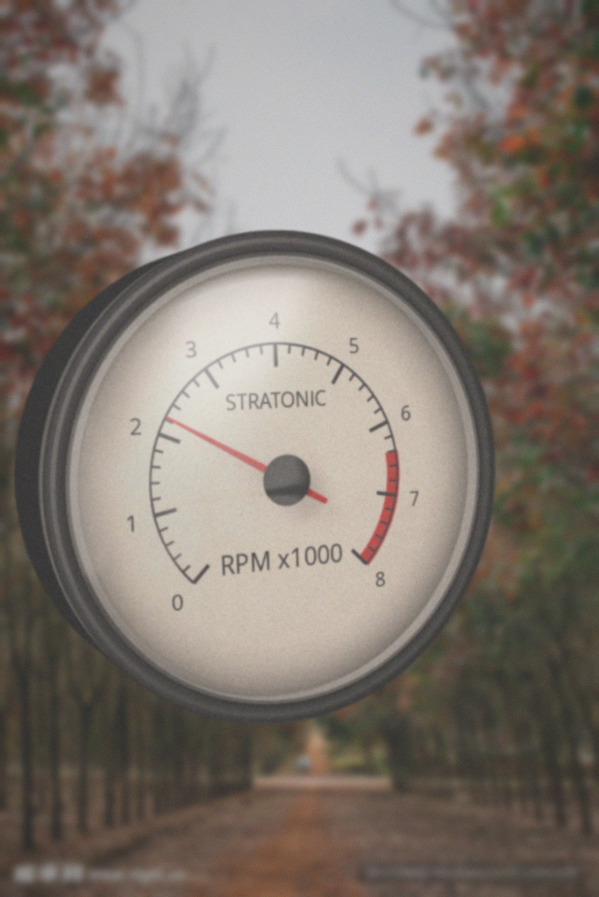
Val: 2200 rpm
